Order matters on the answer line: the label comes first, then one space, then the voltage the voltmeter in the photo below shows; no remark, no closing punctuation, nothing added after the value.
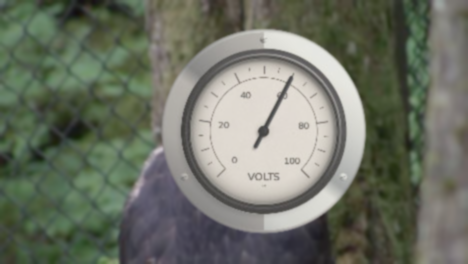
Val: 60 V
